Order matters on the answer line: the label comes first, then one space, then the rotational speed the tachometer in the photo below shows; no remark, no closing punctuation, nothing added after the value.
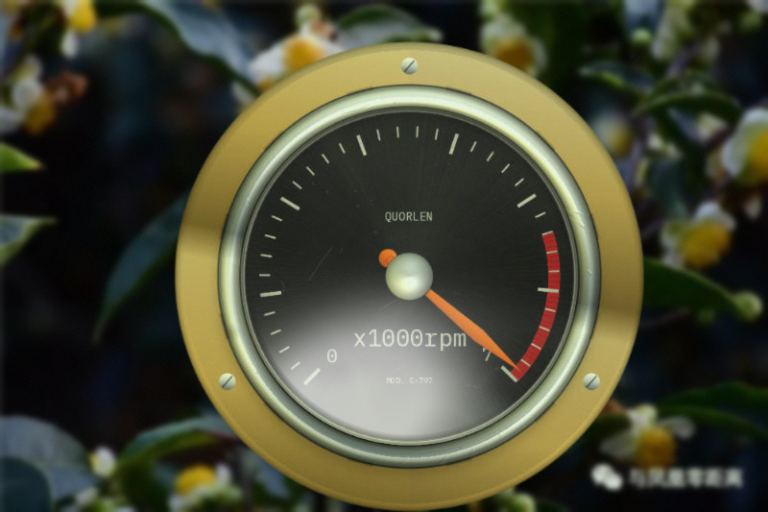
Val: 6900 rpm
